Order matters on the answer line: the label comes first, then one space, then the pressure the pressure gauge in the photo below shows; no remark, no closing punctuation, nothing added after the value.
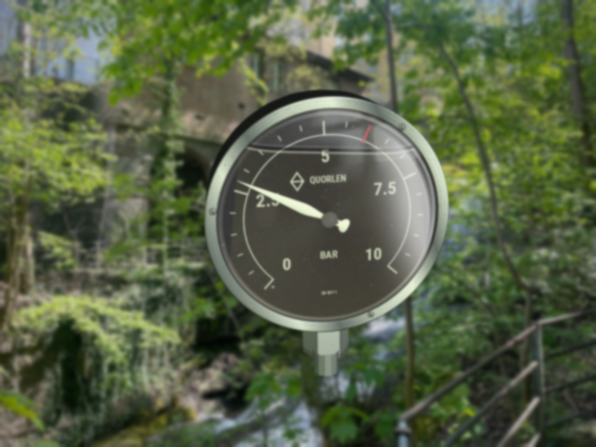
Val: 2.75 bar
